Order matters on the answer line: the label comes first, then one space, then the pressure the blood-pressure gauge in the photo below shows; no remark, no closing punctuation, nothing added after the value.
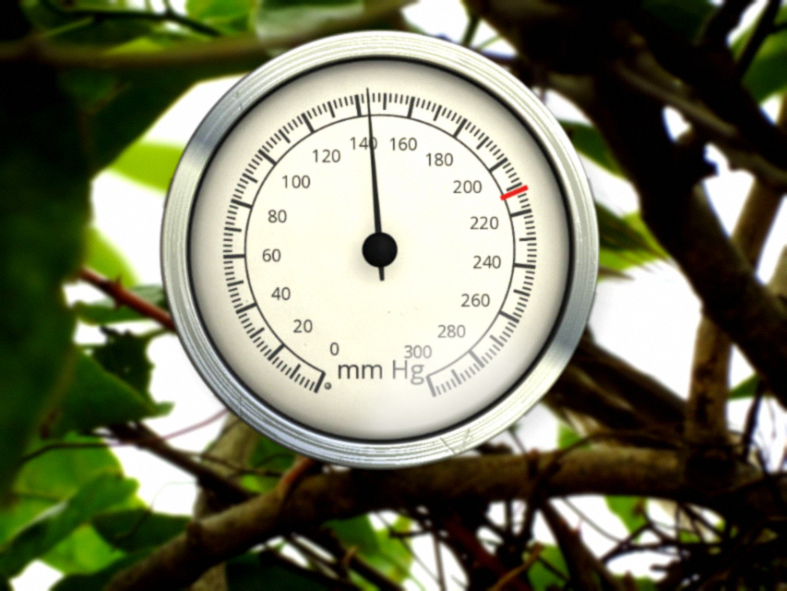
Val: 144 mmHg
